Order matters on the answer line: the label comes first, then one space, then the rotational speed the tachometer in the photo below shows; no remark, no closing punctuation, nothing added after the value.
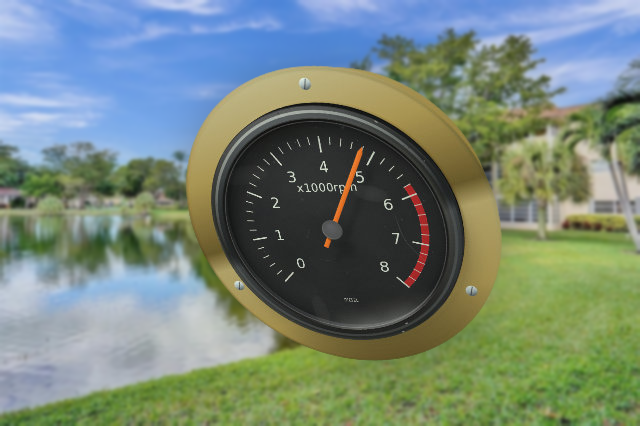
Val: 4800 rpm
